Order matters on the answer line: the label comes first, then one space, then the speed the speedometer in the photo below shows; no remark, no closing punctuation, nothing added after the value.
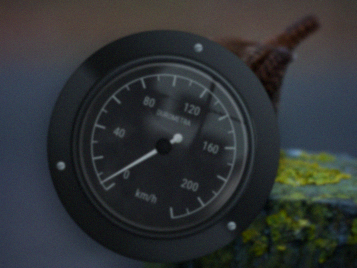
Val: 5 km/h
